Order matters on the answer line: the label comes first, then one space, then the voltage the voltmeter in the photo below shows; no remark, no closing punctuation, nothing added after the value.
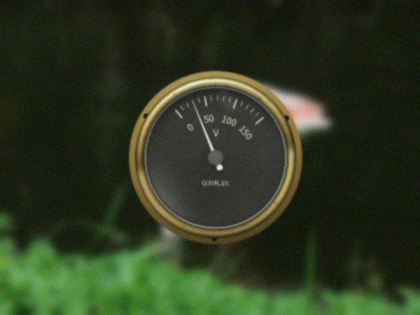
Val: 30 V
